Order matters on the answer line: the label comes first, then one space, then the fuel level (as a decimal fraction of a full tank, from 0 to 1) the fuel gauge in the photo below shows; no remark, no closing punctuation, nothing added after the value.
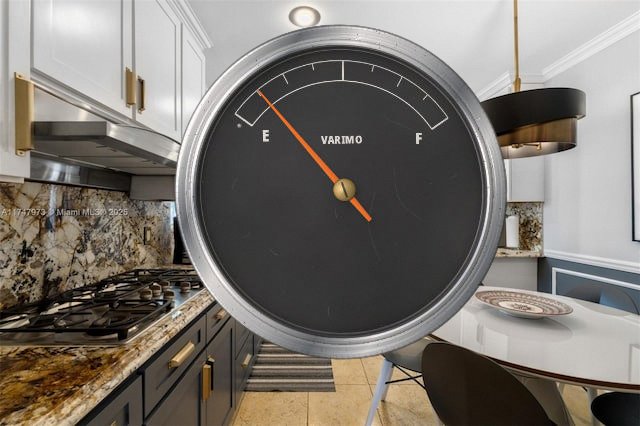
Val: 0.125
